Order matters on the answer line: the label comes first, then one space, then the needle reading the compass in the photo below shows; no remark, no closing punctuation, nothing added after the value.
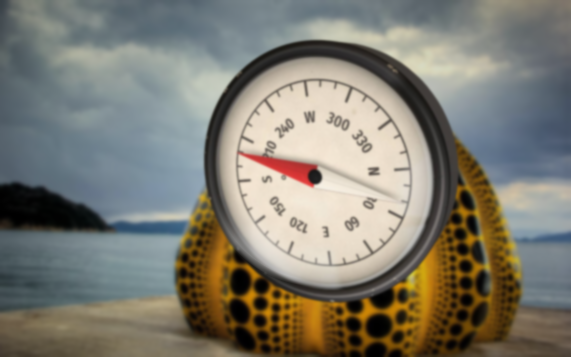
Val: 200 °
